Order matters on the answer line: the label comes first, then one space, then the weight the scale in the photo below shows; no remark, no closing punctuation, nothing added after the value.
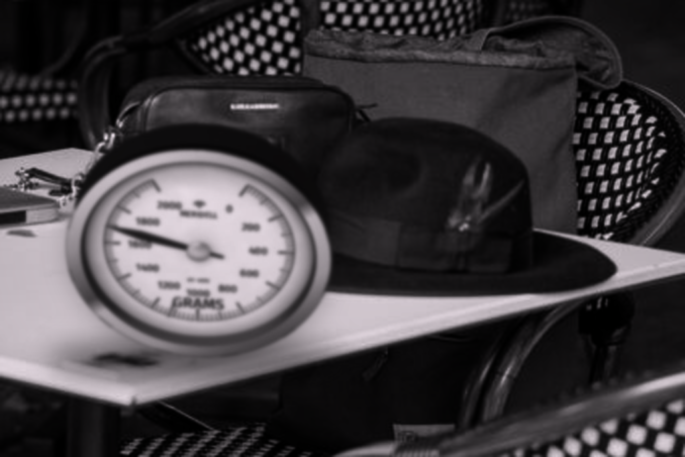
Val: 1700 g
